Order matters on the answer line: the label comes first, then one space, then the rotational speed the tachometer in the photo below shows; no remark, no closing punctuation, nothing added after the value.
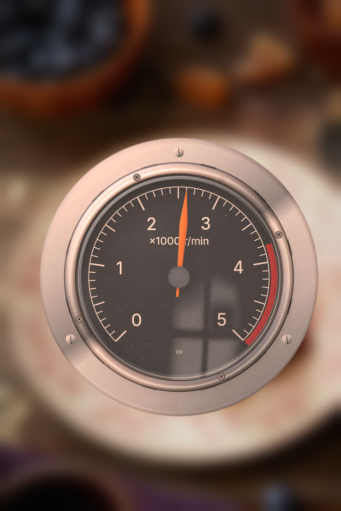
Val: 2600 rpm
